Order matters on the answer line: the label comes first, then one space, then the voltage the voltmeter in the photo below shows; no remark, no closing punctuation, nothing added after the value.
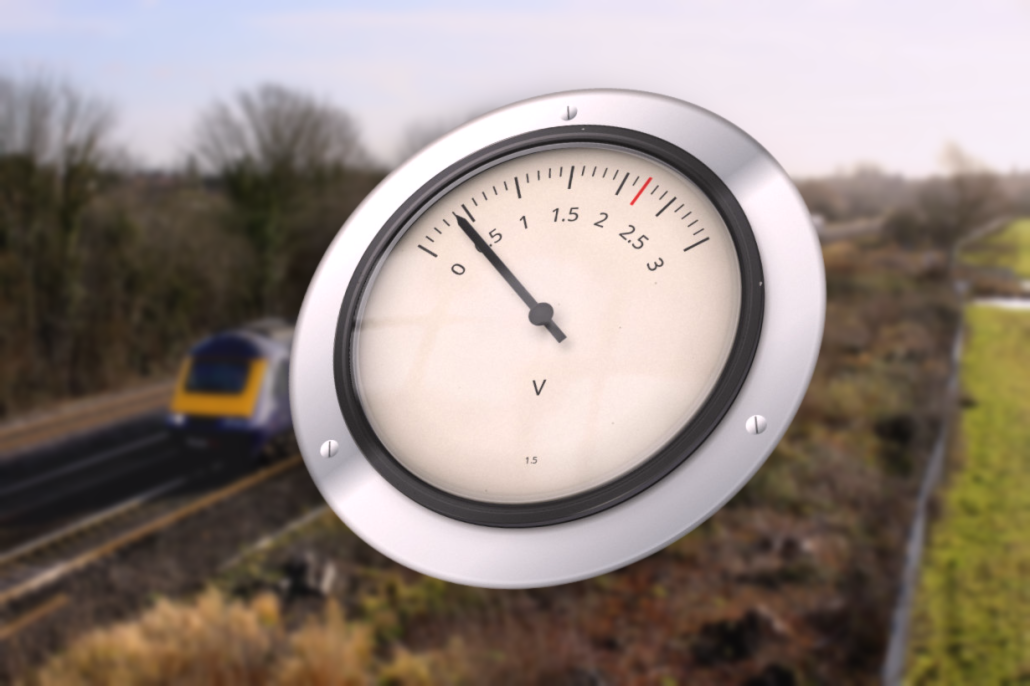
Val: 0.4 V
